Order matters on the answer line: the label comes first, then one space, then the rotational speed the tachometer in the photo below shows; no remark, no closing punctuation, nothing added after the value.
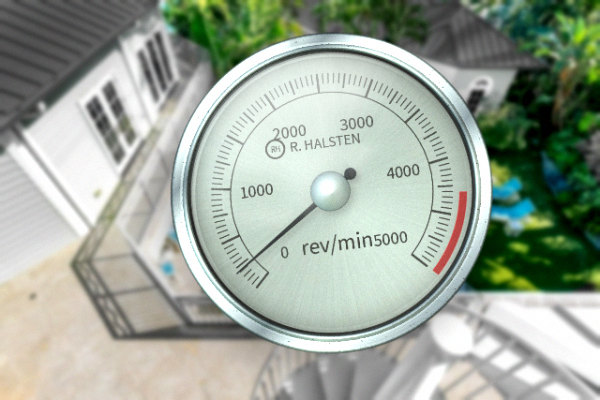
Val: 200 rpm
